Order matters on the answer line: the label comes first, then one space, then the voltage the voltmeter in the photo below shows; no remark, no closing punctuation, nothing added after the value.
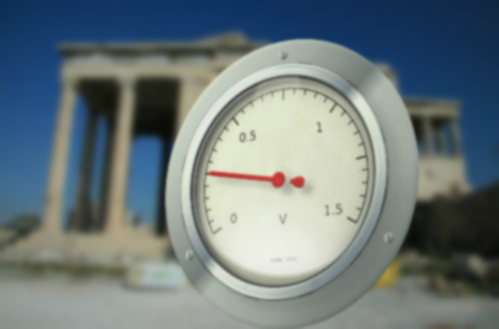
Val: 0.25 V
